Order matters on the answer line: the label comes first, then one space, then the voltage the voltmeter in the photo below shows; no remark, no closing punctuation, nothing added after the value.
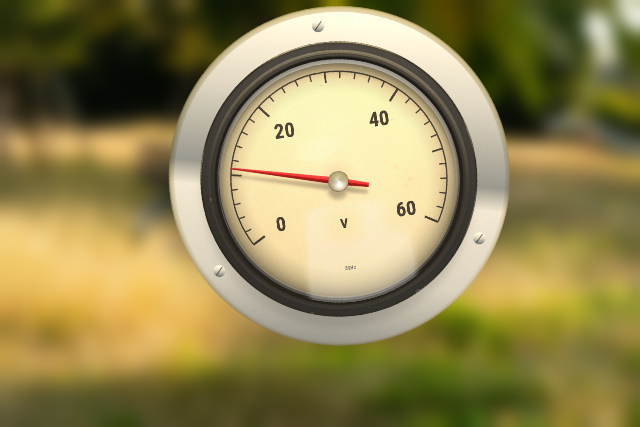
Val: 11 V
